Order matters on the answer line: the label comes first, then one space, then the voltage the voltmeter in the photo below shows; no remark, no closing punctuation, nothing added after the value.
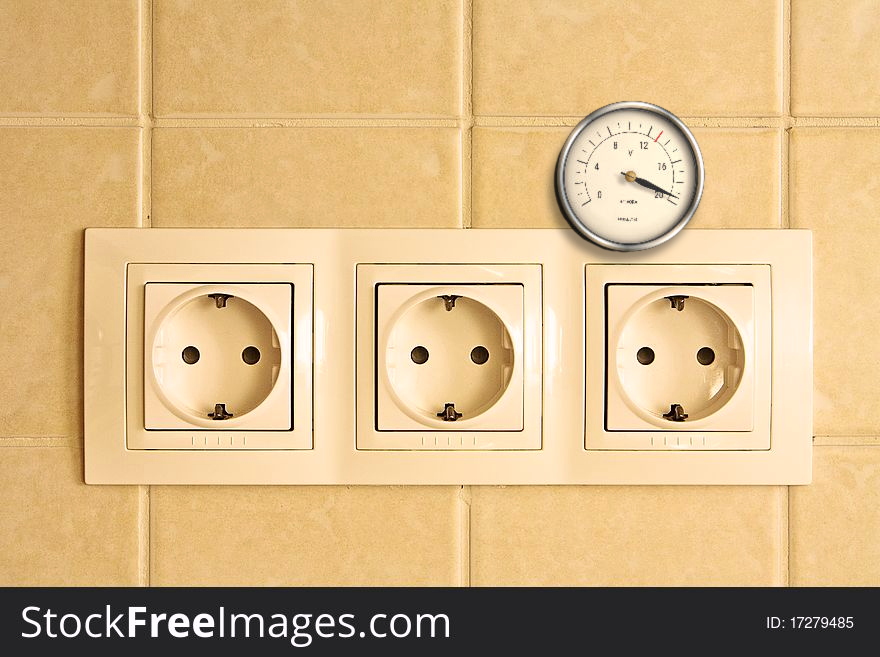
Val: 19.5 V
